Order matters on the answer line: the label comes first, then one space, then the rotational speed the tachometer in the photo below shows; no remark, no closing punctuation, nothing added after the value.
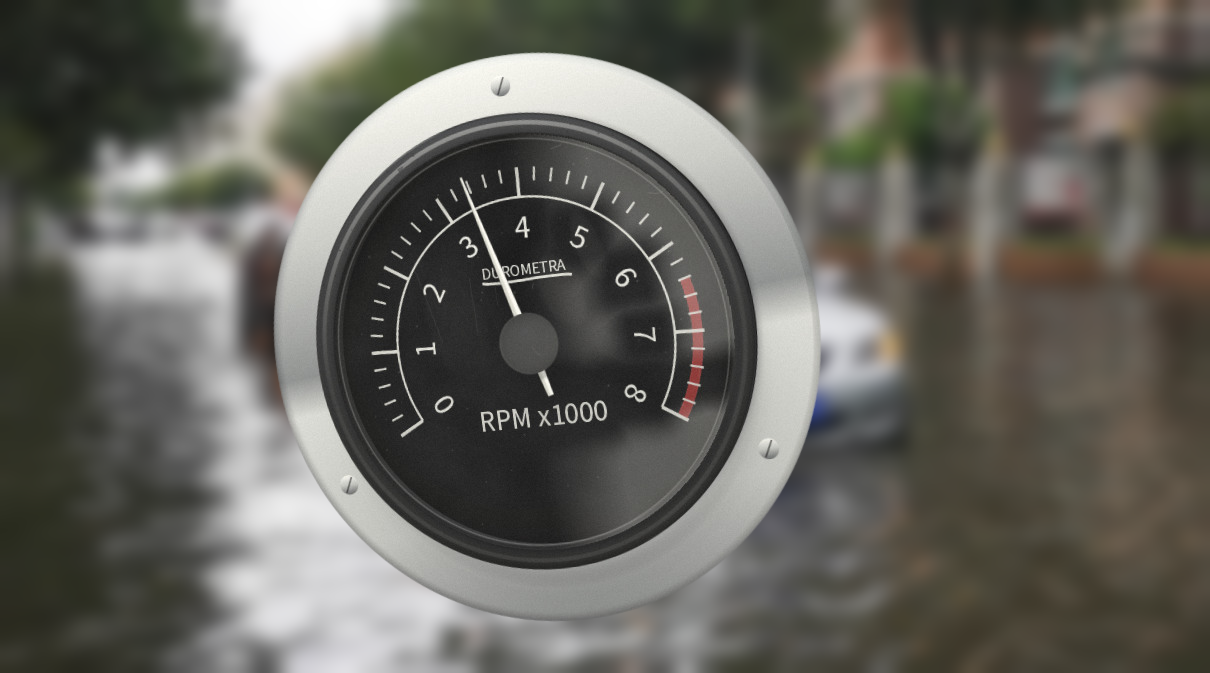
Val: 3400 rpm
